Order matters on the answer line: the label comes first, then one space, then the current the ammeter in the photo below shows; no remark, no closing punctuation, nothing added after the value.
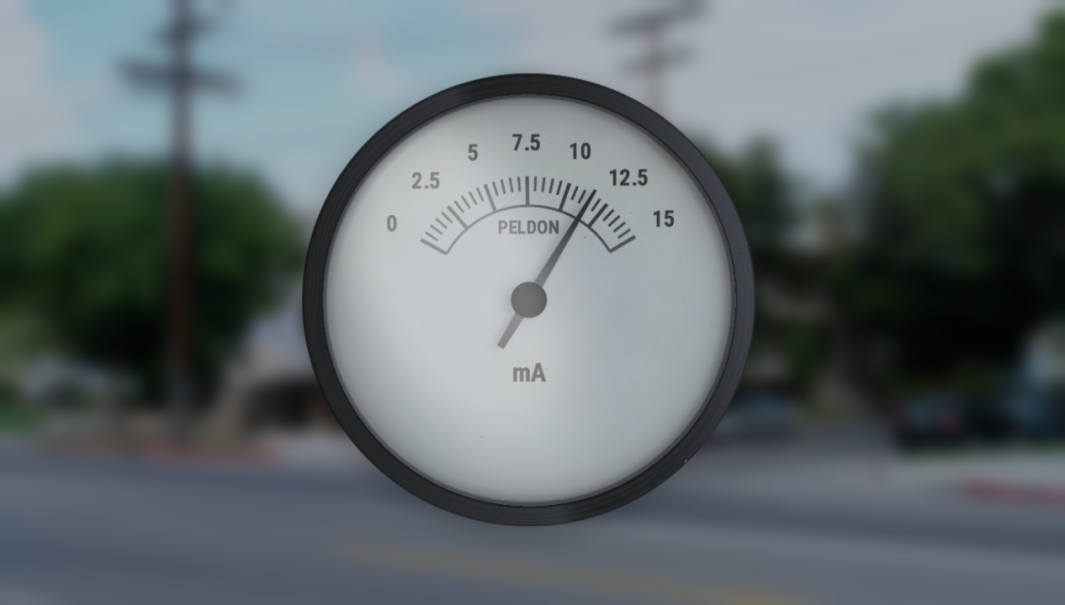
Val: 11.5 mA
